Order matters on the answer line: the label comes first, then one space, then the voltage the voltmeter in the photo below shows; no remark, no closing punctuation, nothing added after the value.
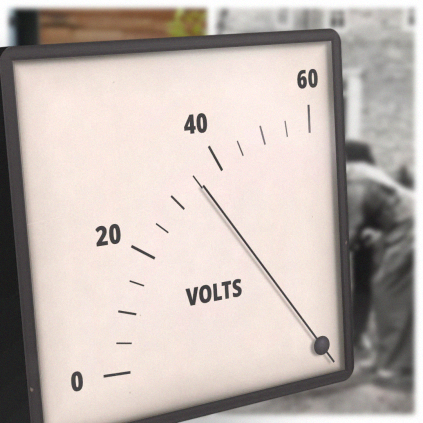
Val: 35 V
